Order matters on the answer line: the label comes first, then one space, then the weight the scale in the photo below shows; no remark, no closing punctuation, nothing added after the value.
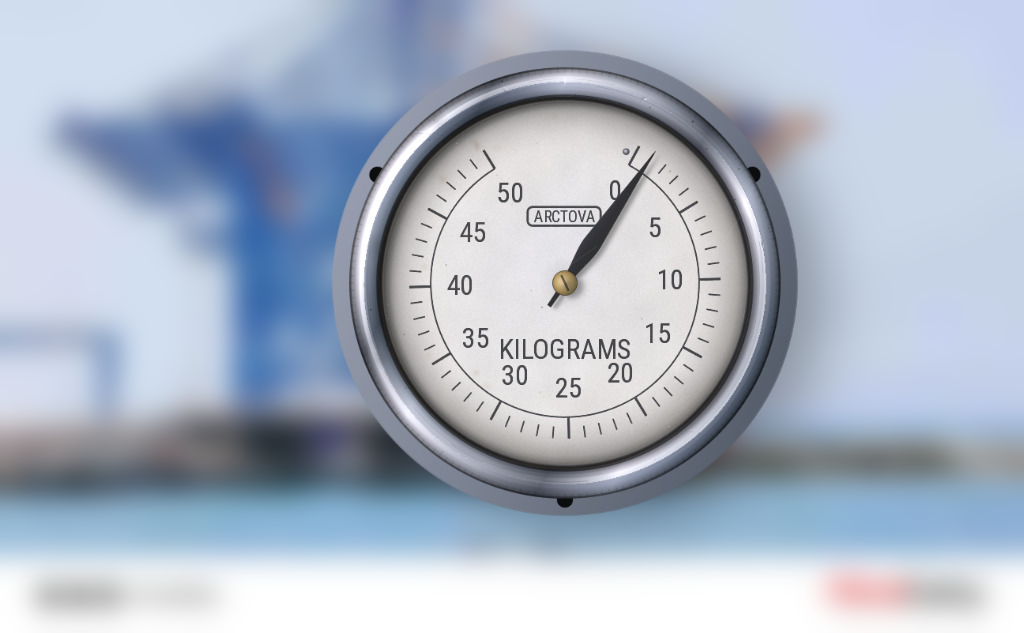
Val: 1 kg
